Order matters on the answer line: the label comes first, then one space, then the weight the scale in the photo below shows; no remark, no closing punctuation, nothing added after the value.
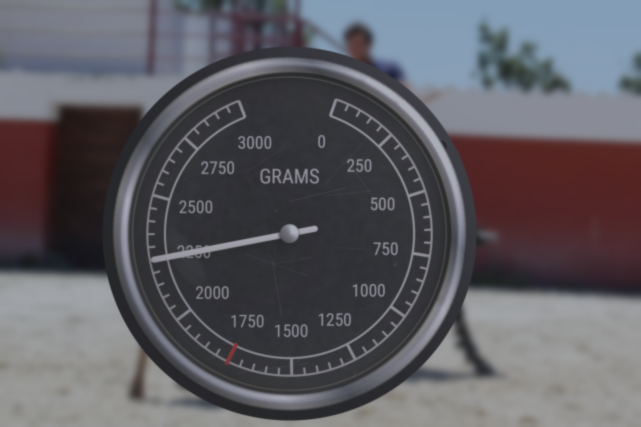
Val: 2250 g
